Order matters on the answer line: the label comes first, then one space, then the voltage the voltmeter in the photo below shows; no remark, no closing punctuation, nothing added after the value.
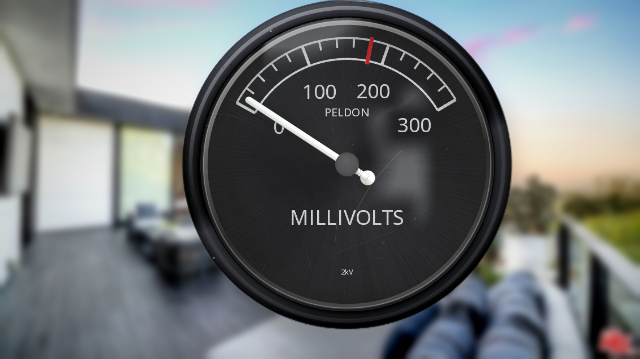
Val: 10 mV
